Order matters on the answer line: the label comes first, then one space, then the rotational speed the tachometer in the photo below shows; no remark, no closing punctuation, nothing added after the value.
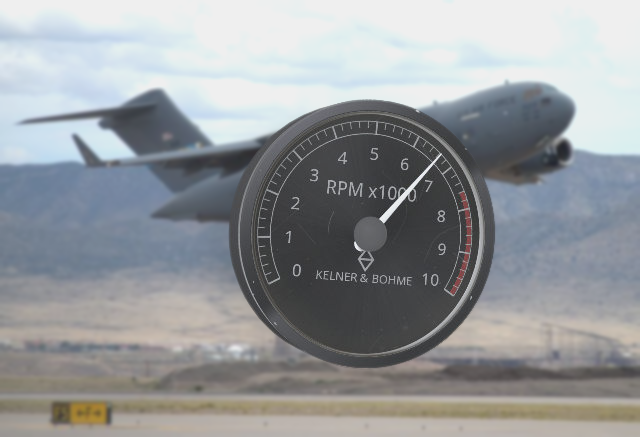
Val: 6600 rpm
